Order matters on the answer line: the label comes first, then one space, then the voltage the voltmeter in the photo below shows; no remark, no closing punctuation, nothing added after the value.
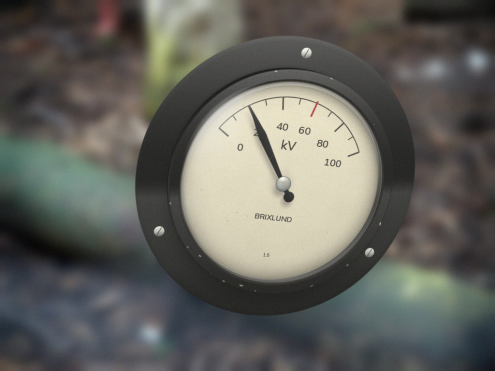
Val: 20 kV
